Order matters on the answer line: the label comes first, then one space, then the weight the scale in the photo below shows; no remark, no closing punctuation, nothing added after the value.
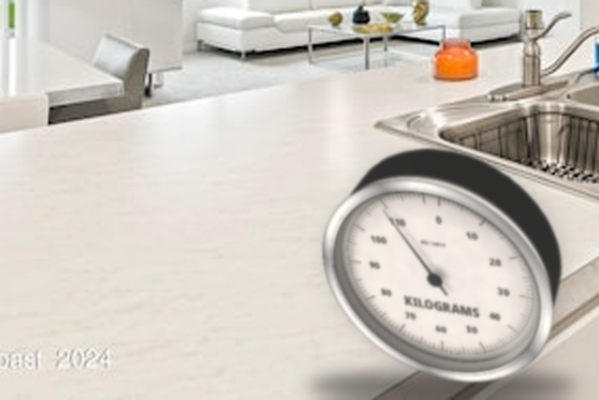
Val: 110 kg
